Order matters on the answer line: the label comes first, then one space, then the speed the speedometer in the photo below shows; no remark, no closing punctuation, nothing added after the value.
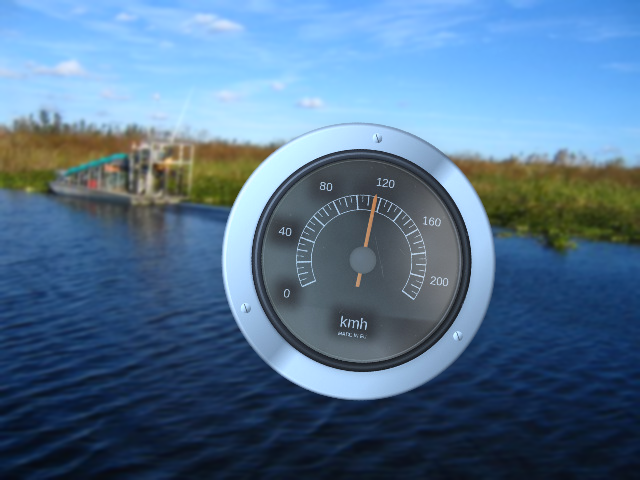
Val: 115 km/h
